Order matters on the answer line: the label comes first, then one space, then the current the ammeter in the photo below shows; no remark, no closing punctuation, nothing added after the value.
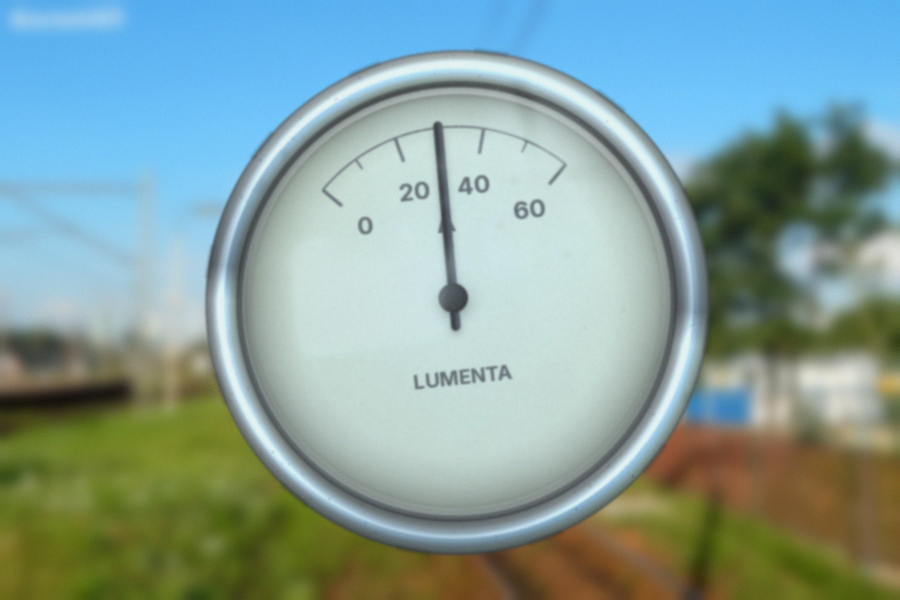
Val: 30 A
